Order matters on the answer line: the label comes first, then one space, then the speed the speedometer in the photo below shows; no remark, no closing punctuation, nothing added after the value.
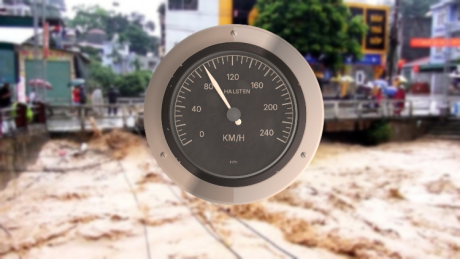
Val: 90 km/h
